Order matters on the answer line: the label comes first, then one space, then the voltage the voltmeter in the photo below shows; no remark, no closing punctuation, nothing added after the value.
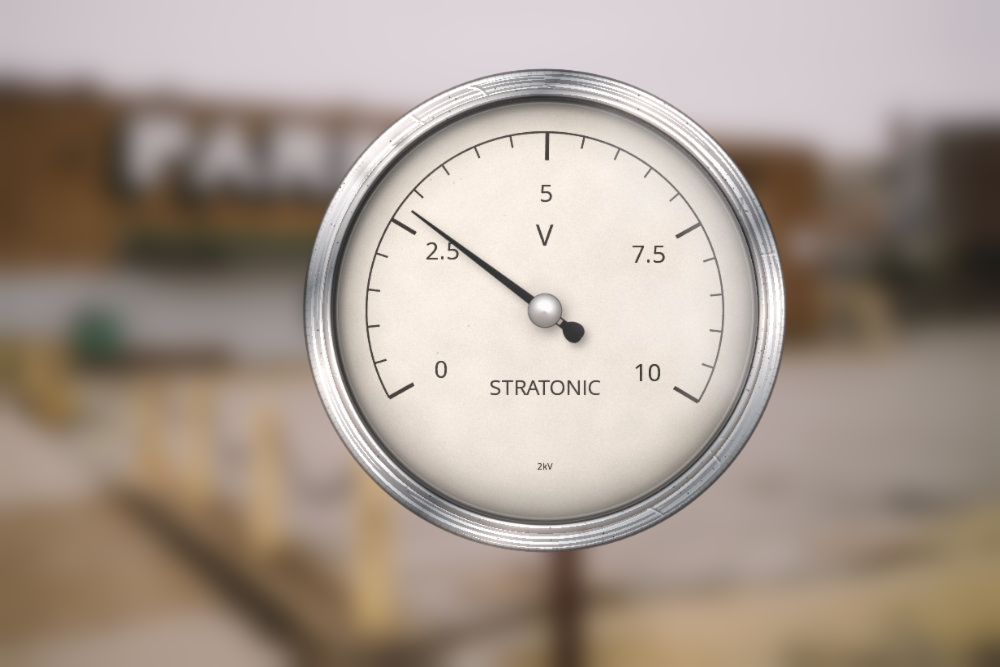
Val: 2.75 V
